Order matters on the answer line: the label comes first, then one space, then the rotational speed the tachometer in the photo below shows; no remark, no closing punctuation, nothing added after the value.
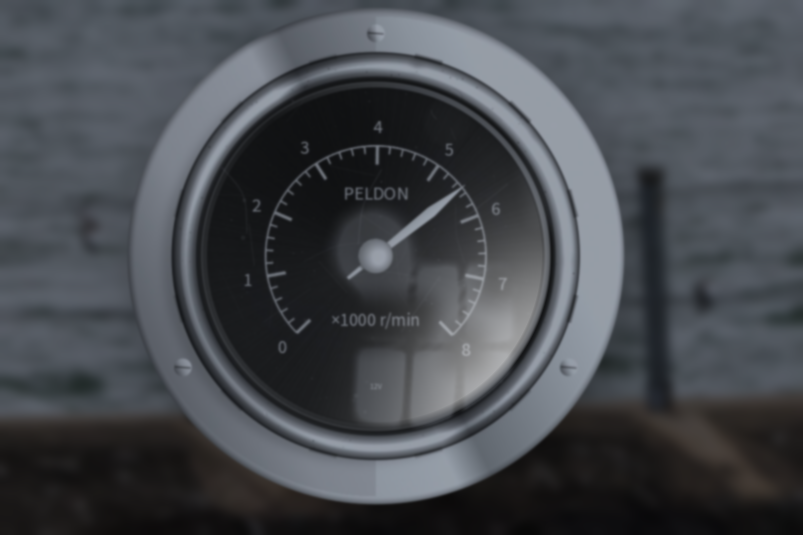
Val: 5500 rpm
